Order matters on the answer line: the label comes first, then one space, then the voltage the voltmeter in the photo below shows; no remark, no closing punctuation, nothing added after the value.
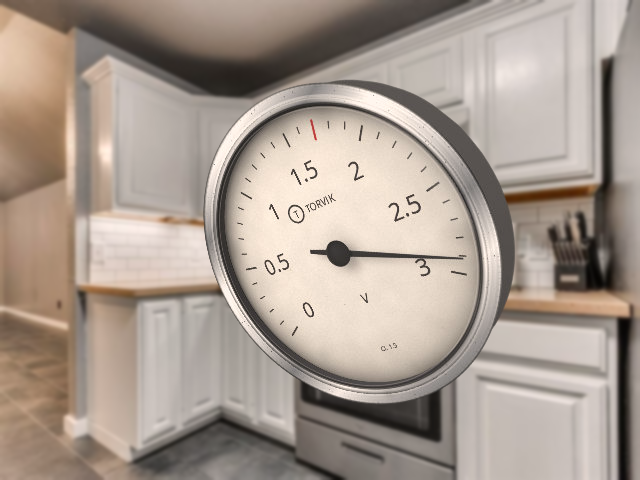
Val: 2.9 V
